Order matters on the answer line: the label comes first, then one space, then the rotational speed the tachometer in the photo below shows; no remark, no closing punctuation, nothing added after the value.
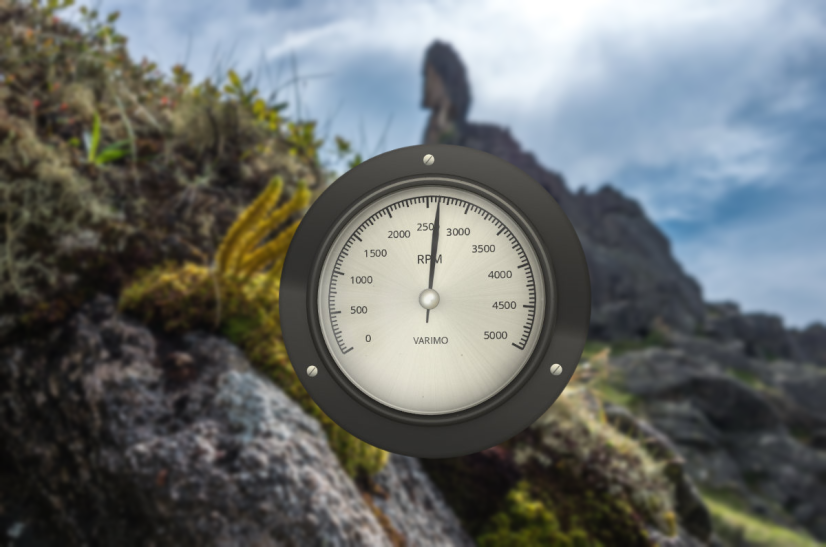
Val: 2650 rpm
